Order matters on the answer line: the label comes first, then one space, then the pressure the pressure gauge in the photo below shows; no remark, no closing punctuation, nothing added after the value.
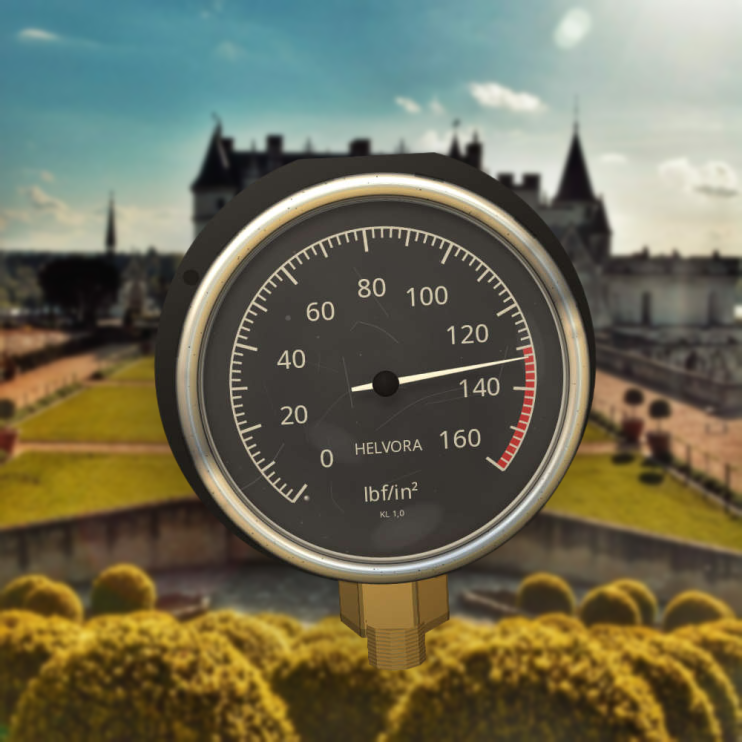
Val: 132 psi
